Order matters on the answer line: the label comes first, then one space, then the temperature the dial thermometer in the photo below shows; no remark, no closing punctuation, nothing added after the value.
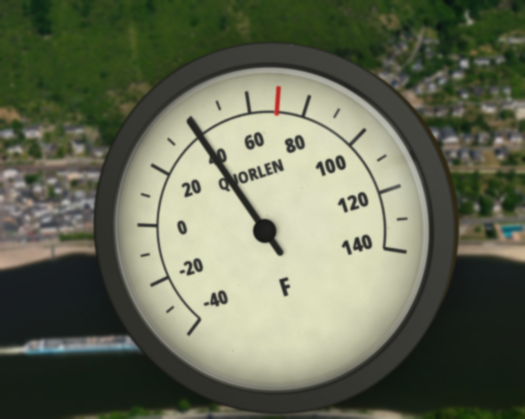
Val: 40 °F
